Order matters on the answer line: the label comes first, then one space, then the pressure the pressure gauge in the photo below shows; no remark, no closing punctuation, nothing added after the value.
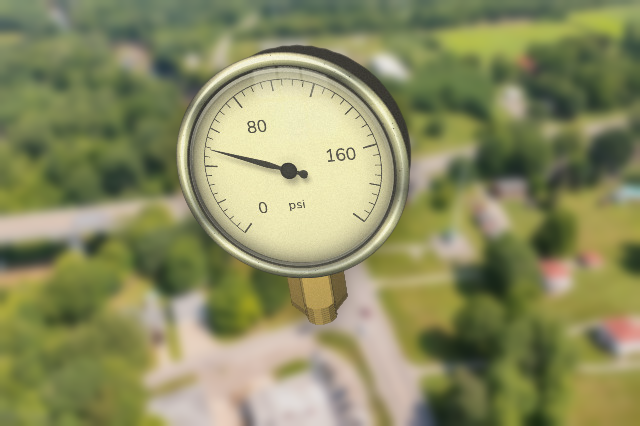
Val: 50 psi
